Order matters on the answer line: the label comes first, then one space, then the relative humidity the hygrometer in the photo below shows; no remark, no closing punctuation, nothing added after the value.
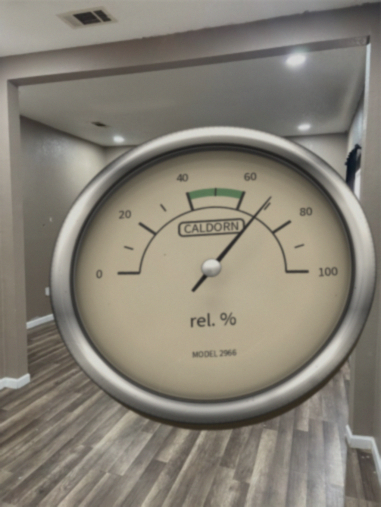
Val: 70 %
